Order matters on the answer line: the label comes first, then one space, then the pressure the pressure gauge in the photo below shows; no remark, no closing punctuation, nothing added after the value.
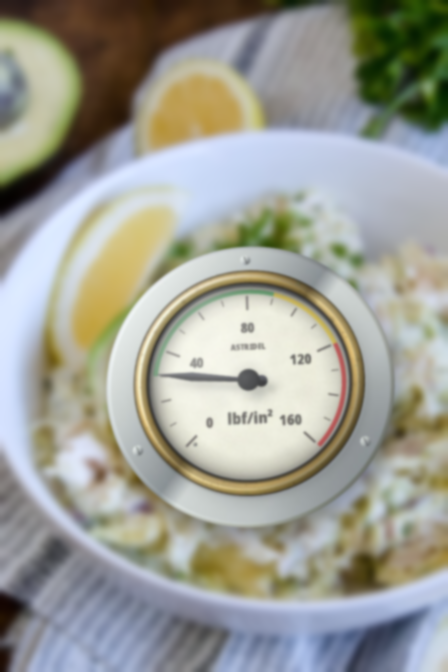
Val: 30 psi
